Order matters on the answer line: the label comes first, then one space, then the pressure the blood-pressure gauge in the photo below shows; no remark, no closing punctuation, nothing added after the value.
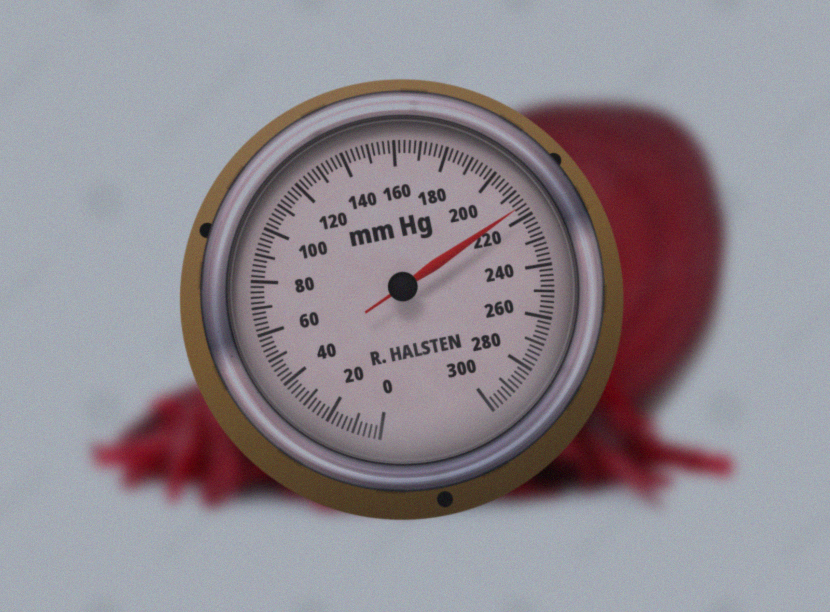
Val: 216 mmHg
